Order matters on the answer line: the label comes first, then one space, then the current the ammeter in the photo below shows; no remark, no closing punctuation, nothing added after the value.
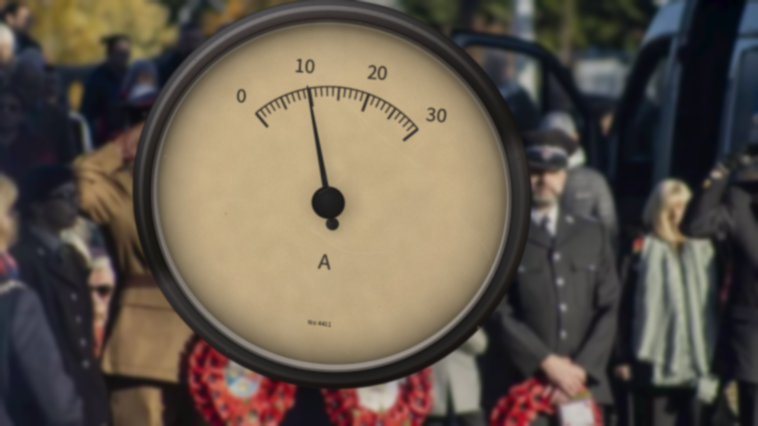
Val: 10 A
